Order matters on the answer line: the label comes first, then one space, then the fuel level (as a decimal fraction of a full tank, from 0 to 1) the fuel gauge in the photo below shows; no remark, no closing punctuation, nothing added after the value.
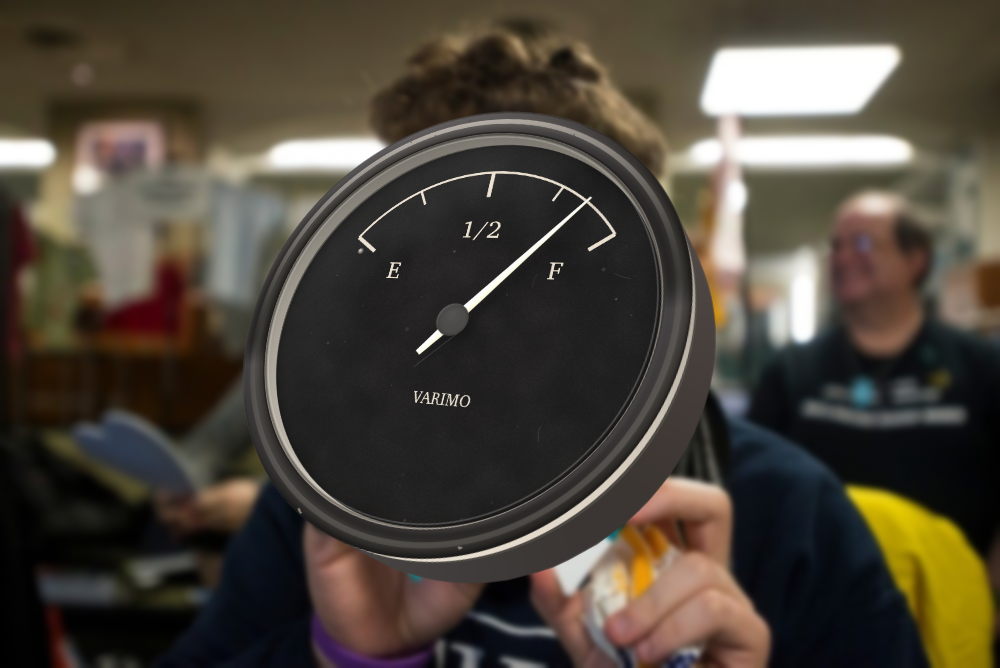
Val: 0.875
